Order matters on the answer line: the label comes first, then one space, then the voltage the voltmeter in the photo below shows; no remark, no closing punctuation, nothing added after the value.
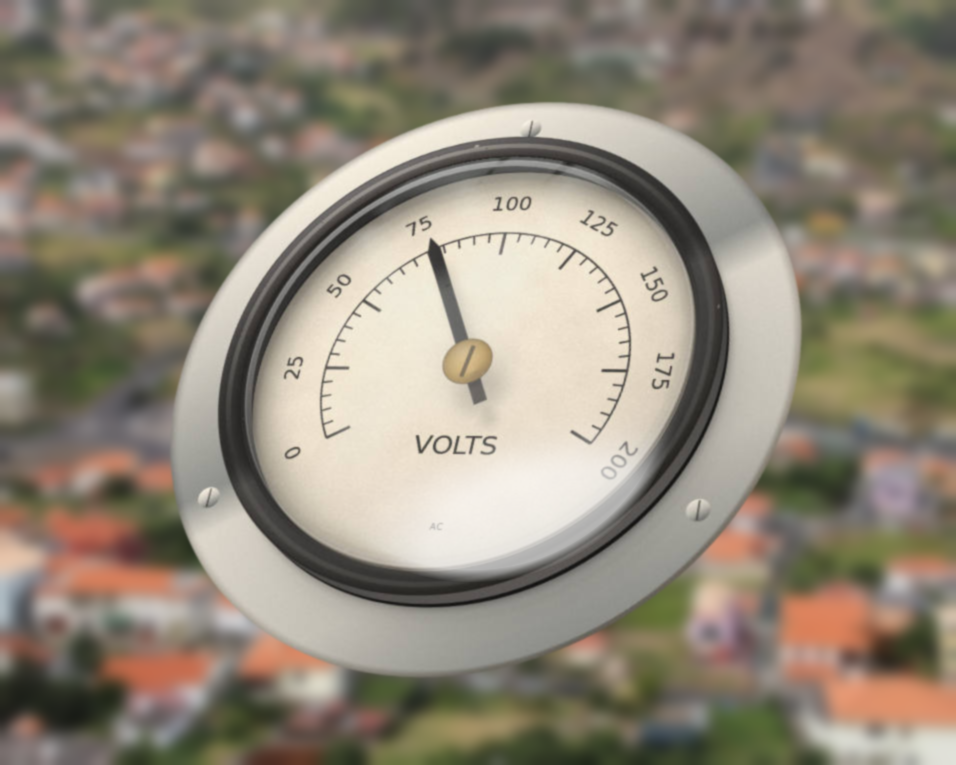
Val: 77.5 V
